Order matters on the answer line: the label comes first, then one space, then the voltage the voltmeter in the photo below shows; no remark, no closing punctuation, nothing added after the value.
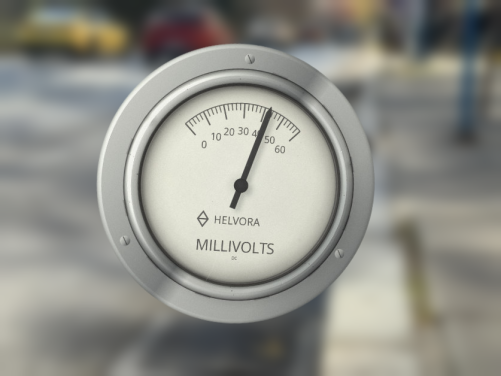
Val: 42 mV
